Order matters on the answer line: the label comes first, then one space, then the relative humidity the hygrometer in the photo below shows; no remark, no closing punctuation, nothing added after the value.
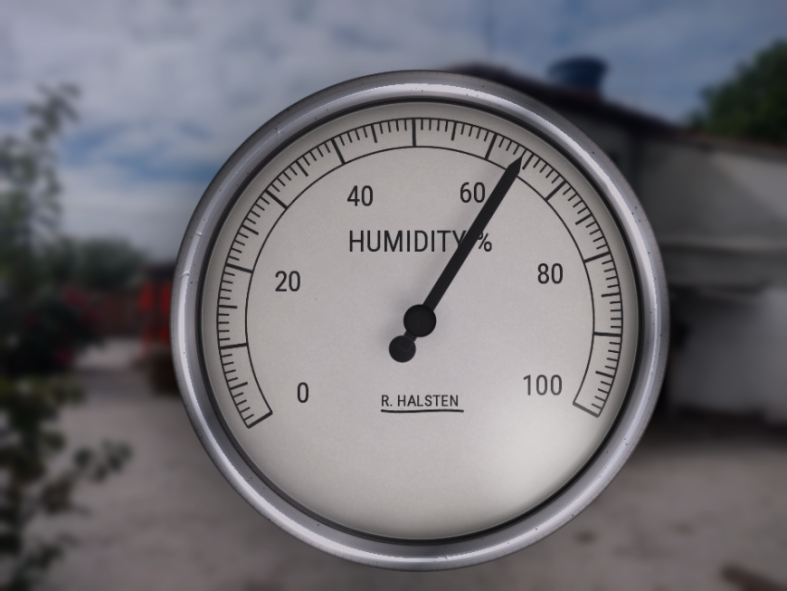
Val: 64 %
